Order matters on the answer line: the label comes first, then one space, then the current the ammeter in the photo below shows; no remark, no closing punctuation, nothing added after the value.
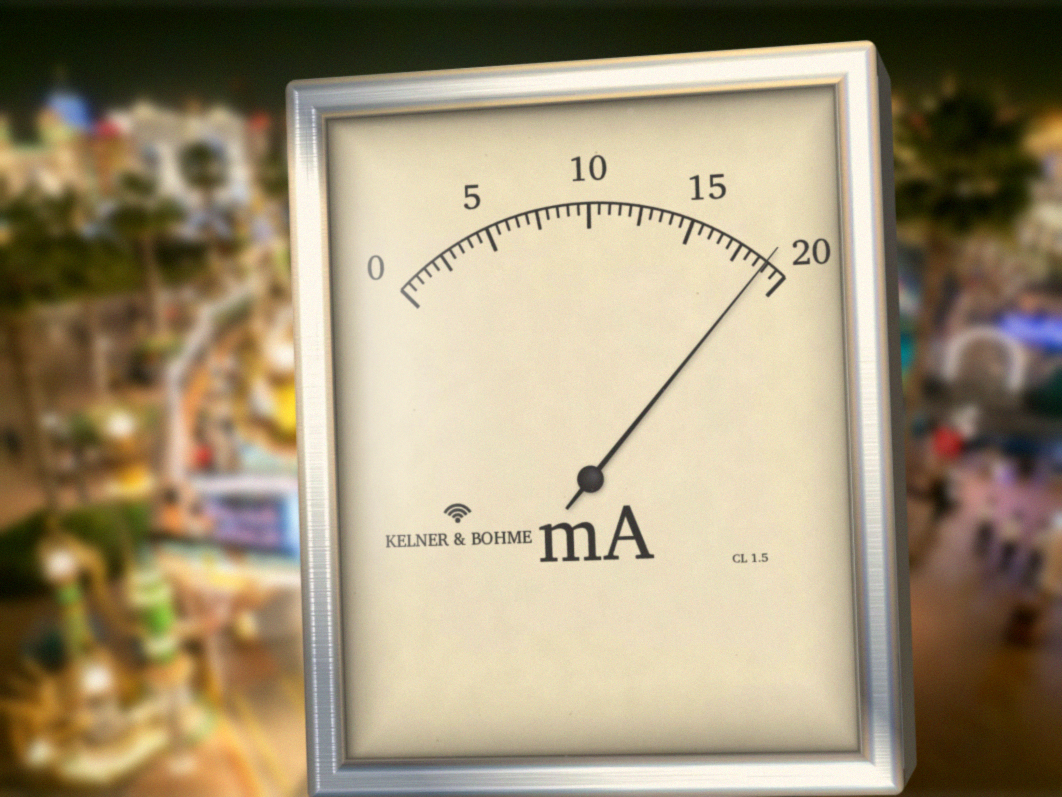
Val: 19 mA
